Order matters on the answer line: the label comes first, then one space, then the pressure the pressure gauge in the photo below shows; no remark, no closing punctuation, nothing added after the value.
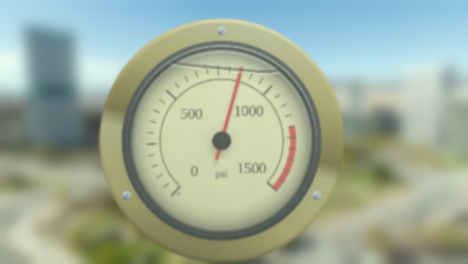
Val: 850 psi
